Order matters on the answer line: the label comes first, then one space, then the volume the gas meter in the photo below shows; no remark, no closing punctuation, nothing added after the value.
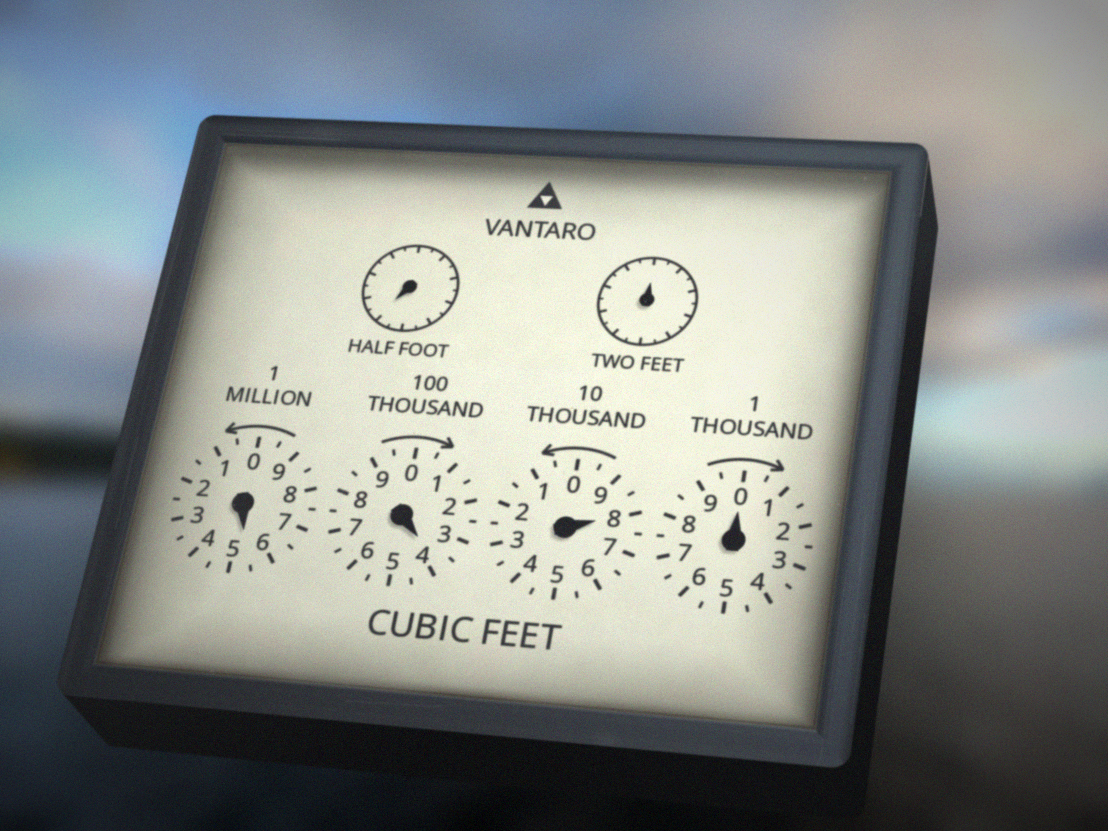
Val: 538000 ft³
